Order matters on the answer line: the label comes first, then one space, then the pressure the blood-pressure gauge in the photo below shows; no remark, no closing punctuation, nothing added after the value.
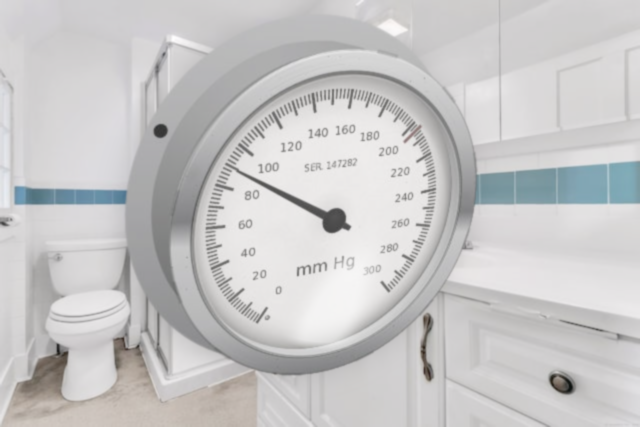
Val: 90 mmHg
